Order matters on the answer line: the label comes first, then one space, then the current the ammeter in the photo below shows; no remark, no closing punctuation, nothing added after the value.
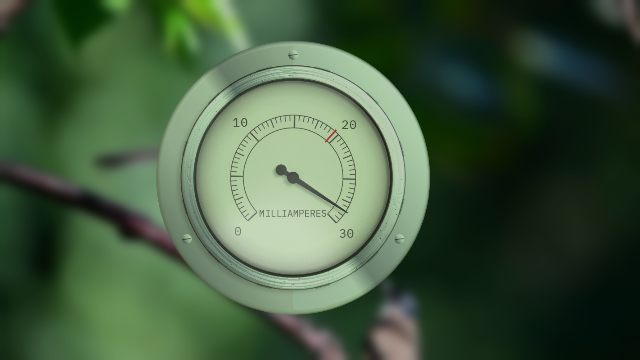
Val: 28.5 mA
